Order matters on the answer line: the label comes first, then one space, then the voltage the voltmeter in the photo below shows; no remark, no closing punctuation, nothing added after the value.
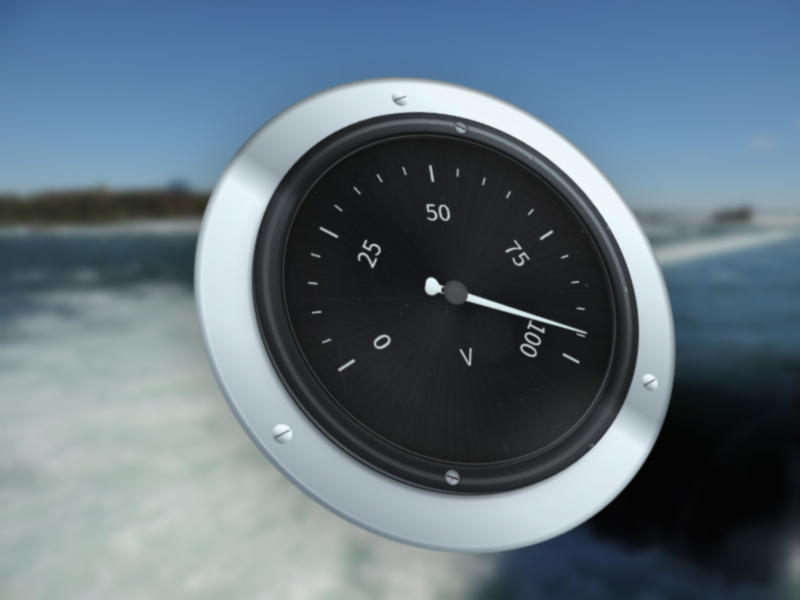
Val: 95 V
